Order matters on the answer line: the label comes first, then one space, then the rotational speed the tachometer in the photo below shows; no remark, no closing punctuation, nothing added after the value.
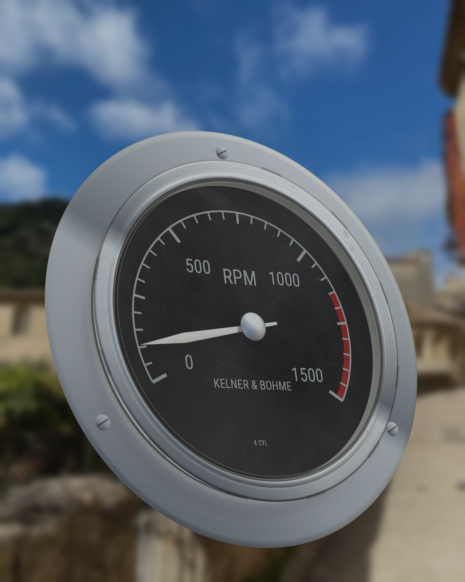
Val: 100 rpm
